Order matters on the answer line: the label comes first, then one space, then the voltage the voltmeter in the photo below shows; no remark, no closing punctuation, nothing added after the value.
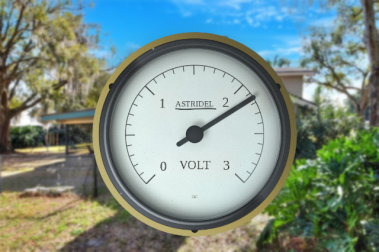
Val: 2.15 V
